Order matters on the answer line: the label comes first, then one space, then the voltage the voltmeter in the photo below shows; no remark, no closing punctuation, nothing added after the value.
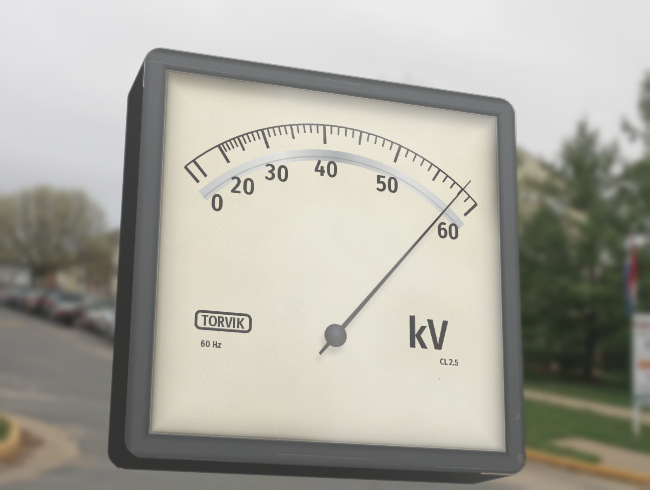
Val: 58 kV
